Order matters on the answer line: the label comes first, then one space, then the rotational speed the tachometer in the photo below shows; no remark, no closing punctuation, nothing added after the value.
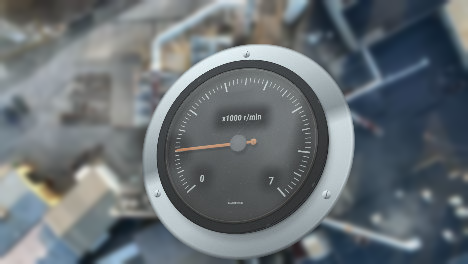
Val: 1000 rpm
